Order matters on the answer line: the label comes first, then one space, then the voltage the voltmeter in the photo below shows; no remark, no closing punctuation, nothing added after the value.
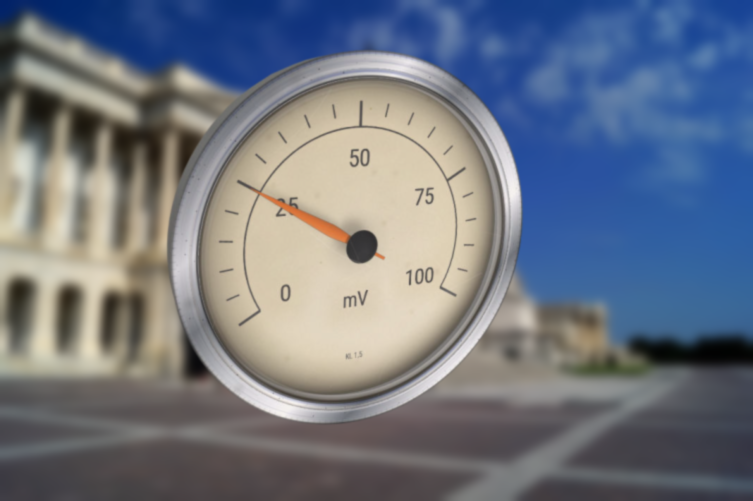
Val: 25 mV
